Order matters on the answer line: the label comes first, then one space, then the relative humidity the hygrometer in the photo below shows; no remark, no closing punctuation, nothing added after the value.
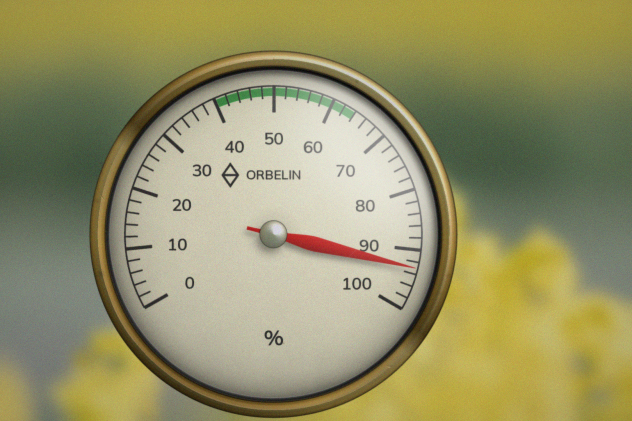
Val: 93 %
